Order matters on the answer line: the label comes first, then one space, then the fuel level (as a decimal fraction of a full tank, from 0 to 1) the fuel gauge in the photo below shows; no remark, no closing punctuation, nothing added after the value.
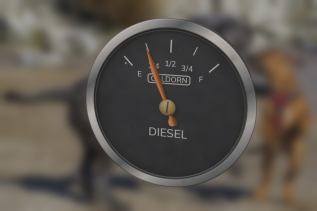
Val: 0.25
